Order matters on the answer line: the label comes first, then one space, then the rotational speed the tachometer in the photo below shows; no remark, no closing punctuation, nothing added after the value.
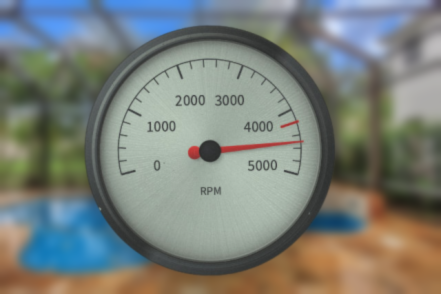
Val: 4500 rpm
